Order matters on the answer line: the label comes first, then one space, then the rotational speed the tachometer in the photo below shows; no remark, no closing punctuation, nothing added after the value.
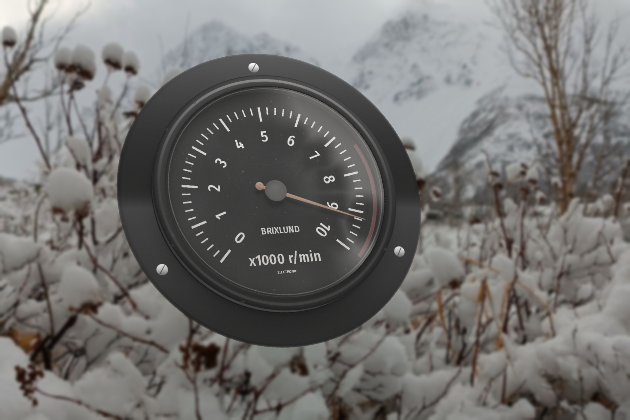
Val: 9200 rpm
